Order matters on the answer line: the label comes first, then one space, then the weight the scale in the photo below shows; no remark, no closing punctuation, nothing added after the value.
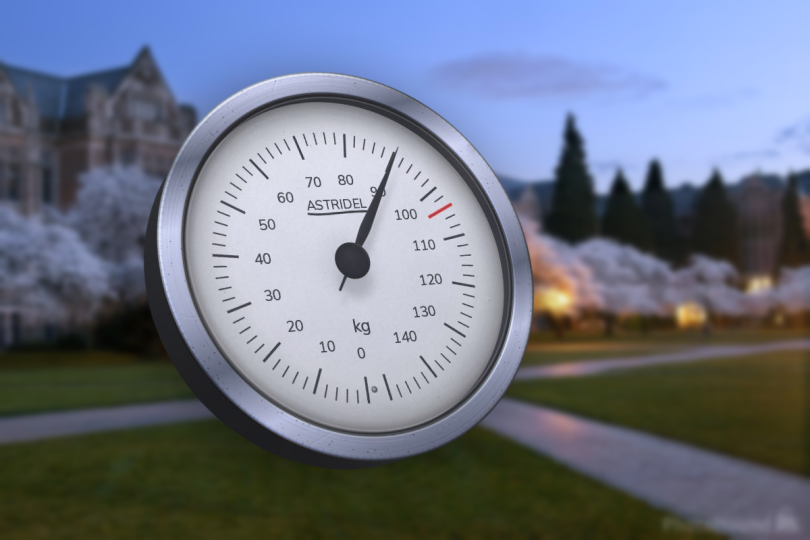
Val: 90 kg
